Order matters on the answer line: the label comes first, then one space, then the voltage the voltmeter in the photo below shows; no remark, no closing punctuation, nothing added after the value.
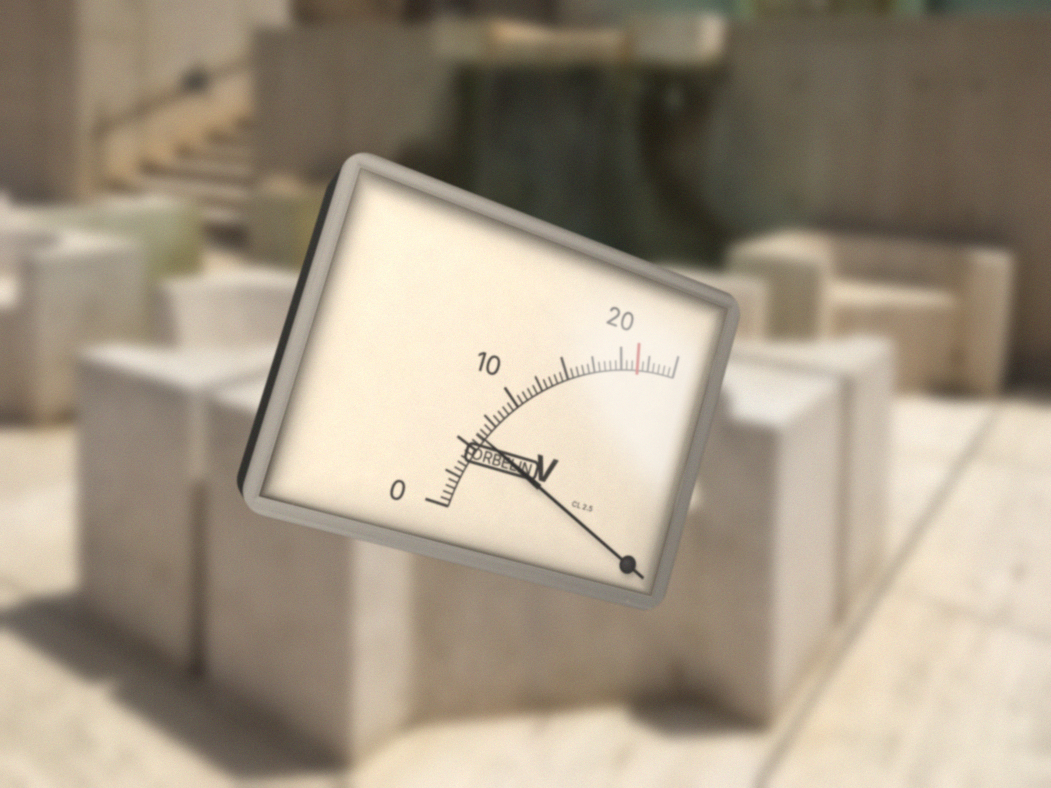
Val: 6 V
